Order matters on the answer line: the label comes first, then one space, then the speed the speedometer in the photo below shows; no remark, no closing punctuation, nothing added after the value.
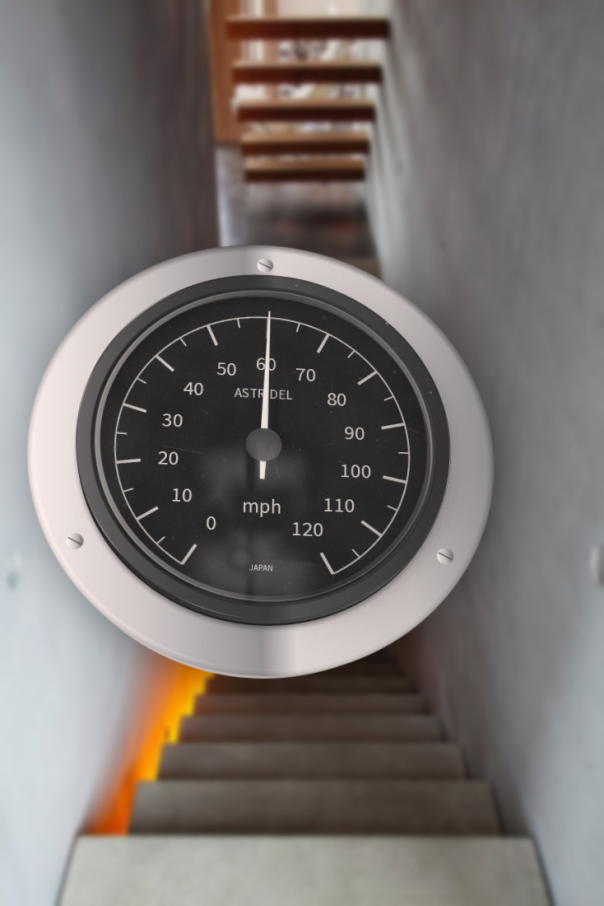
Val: 60 mph
